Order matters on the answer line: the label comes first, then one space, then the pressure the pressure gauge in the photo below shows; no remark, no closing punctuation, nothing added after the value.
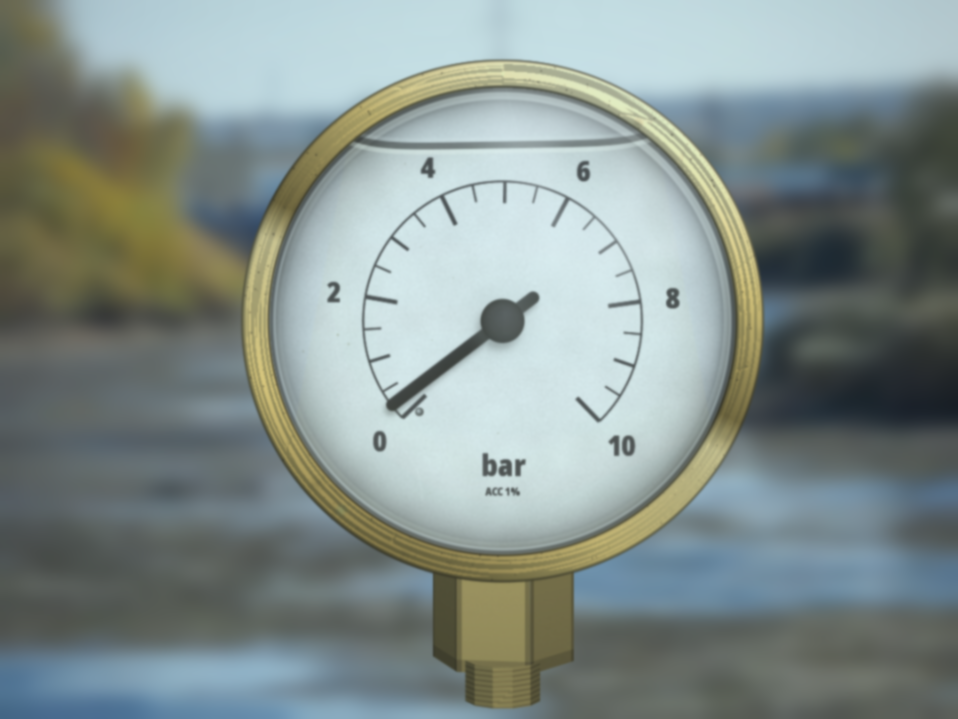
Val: 0.25 bar
